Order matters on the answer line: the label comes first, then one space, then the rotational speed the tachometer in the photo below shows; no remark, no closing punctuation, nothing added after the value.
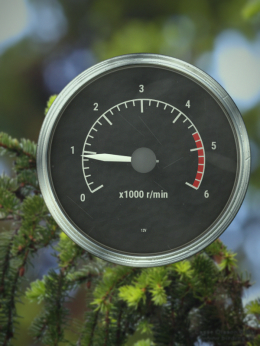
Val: 900 rpm
